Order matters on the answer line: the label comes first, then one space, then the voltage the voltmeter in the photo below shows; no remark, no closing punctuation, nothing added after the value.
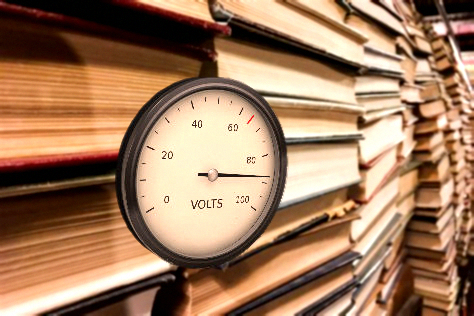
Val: 87.5 V
